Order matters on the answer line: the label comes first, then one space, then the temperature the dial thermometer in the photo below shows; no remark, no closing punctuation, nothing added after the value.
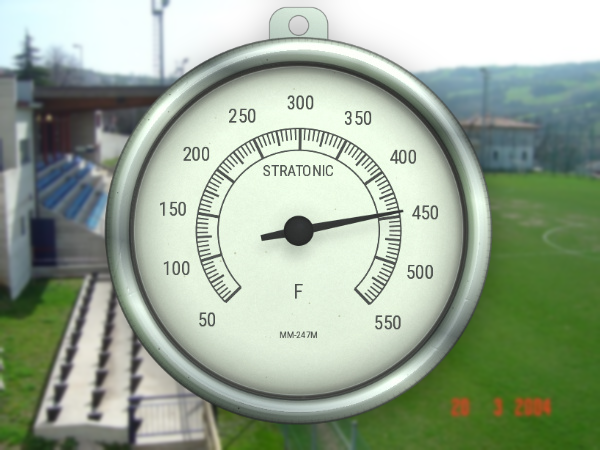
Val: 445 °F
